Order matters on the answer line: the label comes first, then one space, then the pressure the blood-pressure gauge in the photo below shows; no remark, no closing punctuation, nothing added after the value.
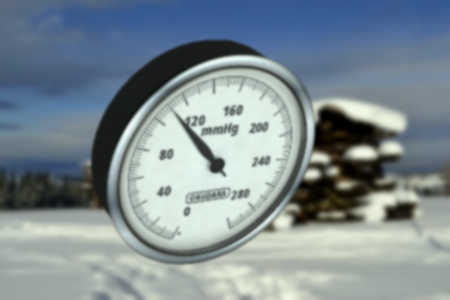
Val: 110 mmHg
